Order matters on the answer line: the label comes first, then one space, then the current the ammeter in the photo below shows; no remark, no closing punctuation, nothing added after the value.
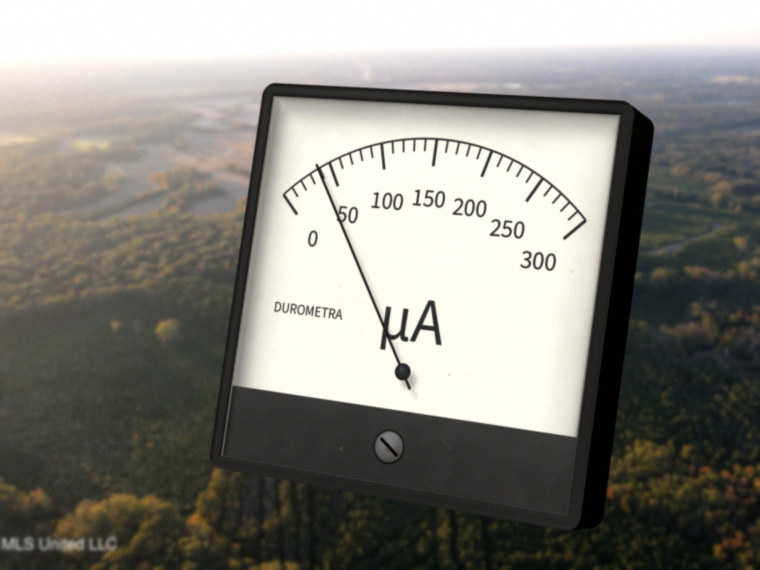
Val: 40 µA
